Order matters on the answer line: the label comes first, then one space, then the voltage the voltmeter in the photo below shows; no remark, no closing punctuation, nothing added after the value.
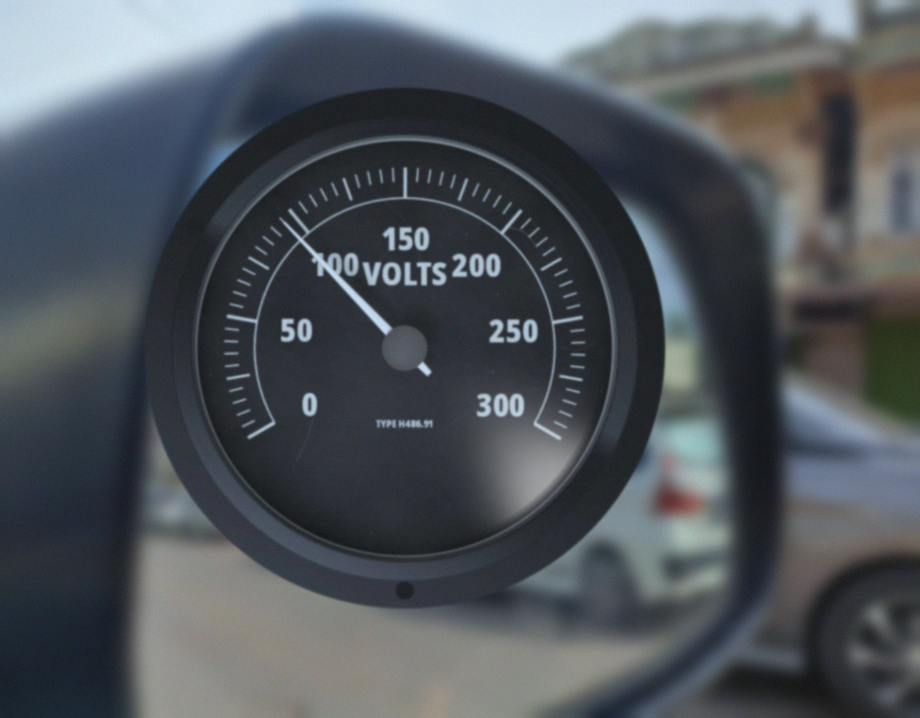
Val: 95 V
